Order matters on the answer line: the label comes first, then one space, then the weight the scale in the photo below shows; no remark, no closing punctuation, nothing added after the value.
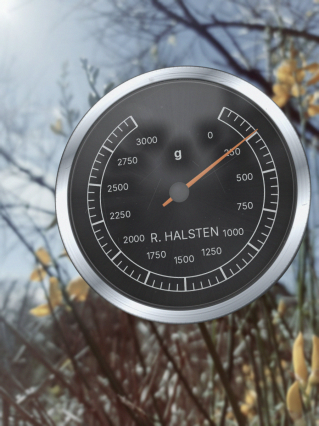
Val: 250 g
